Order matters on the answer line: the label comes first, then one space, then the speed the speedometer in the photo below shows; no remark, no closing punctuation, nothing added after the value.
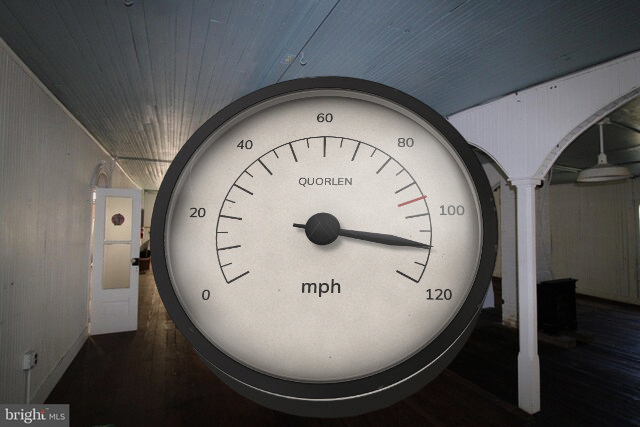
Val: 110 mph
